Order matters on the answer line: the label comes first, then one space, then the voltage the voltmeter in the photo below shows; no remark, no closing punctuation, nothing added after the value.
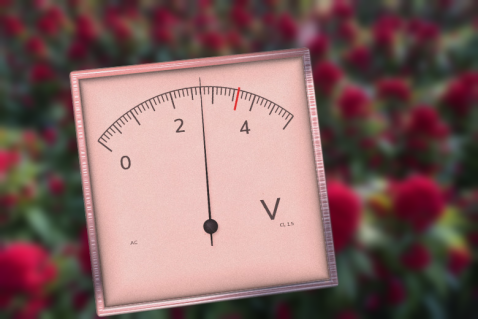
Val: 2.7 V
